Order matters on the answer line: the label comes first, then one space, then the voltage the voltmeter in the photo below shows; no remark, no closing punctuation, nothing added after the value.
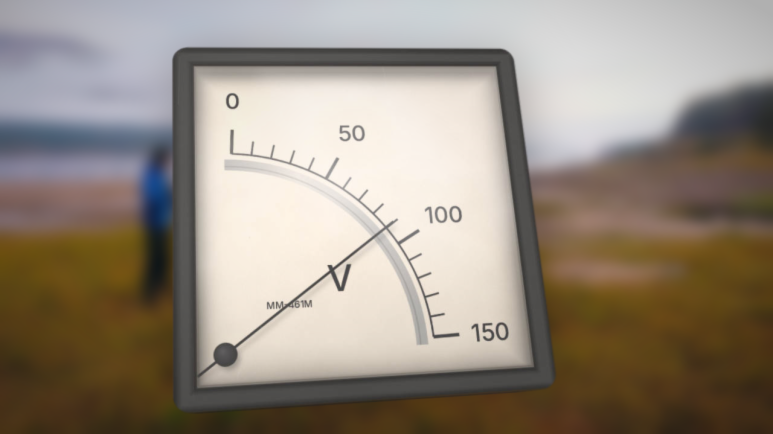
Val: 90 V
